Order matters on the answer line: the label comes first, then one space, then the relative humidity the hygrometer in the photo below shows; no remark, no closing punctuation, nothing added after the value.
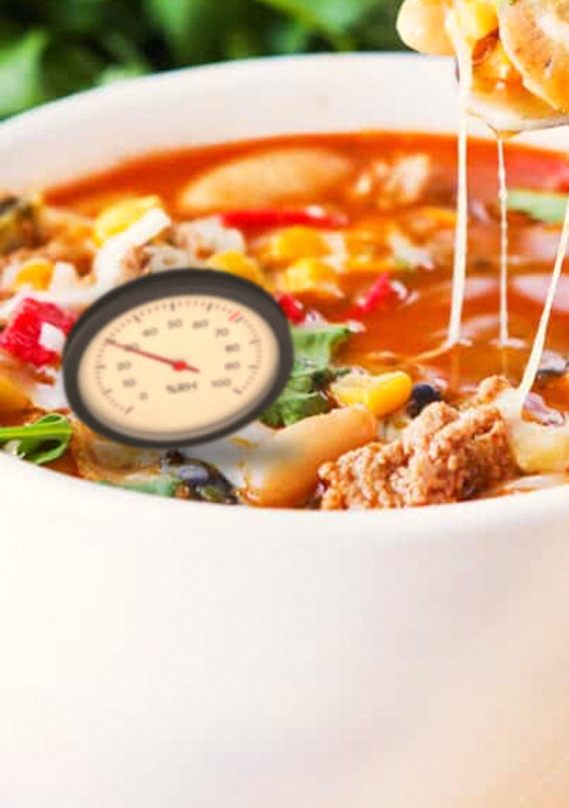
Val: 30 %
